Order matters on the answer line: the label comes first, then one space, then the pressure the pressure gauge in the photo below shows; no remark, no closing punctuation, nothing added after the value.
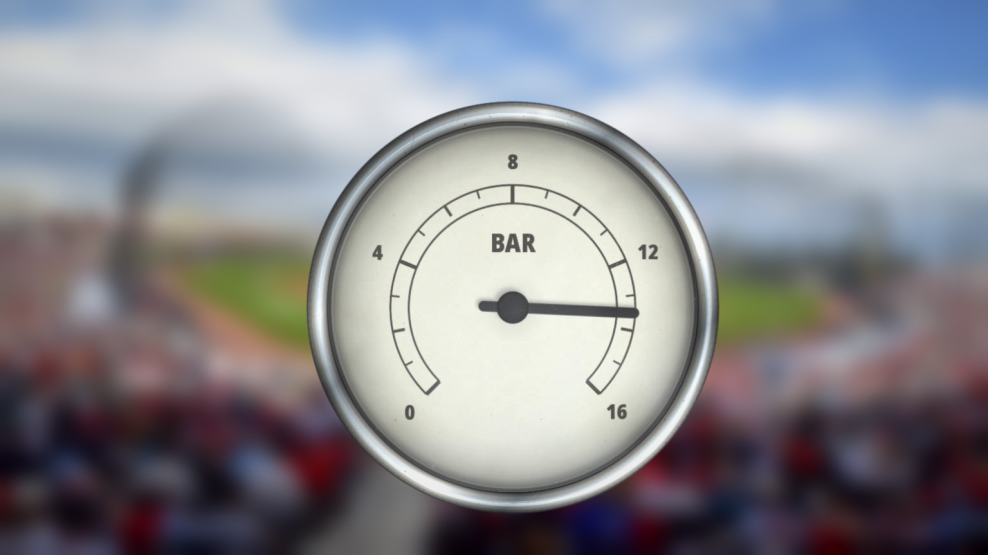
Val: 13.5 bar
